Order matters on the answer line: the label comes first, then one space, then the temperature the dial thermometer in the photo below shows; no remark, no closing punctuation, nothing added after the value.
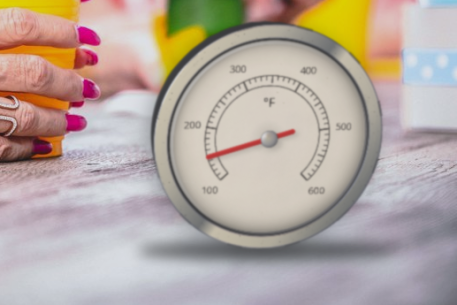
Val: 150 °F
